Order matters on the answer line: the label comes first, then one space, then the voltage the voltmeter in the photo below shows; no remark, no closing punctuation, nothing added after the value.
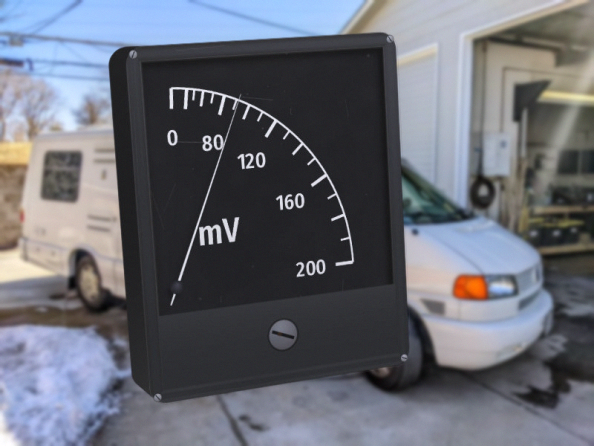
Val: 90 mV
